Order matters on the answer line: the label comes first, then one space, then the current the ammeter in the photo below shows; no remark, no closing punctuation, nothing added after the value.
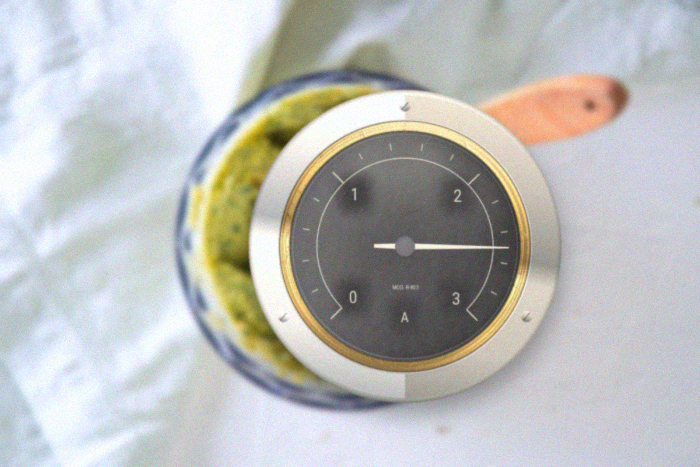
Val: 2.5 A
